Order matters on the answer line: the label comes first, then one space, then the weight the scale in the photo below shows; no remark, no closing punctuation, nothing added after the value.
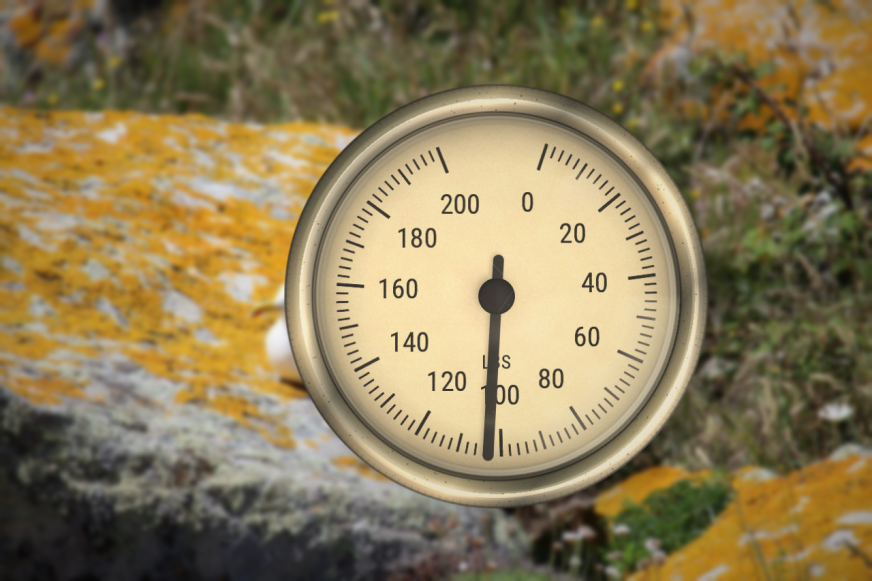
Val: 103 lb
